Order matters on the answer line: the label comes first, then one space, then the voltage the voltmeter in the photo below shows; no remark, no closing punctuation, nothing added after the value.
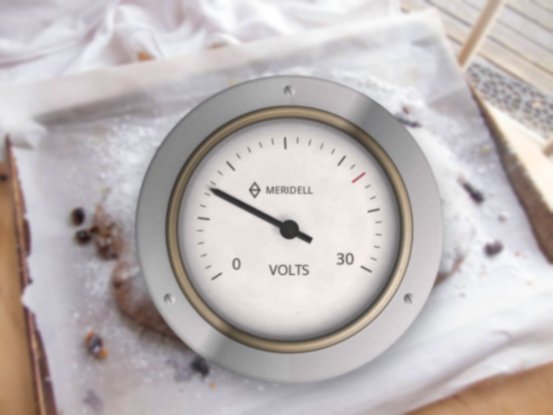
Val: 7.5 V
